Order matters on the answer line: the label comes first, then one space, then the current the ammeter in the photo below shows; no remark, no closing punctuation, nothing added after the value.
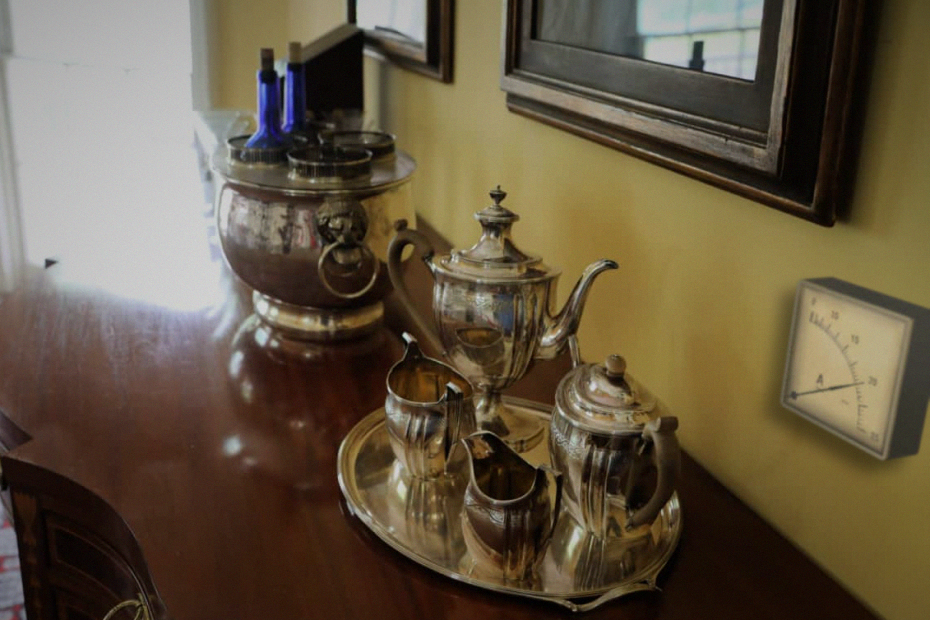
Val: 20 A
